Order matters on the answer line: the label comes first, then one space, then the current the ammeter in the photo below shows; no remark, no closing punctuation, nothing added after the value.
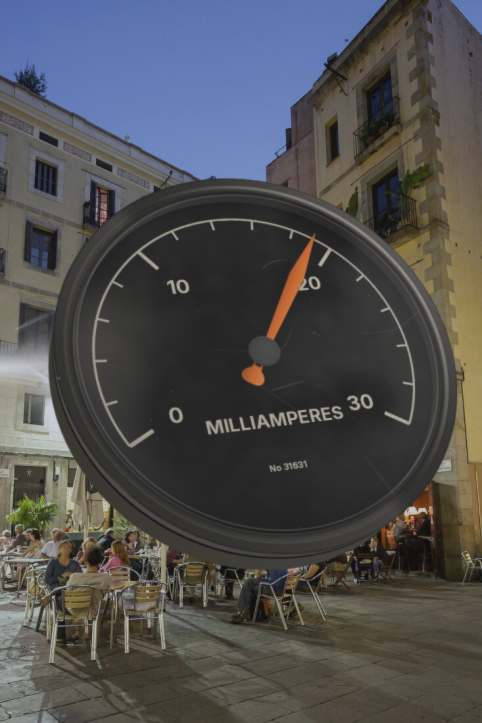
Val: 19 mA
